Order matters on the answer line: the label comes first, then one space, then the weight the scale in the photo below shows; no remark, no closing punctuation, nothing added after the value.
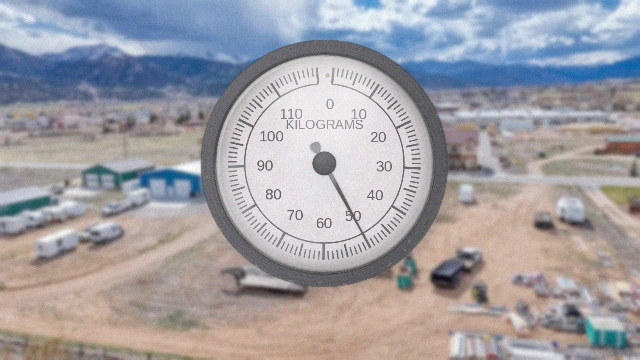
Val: 50 kg
